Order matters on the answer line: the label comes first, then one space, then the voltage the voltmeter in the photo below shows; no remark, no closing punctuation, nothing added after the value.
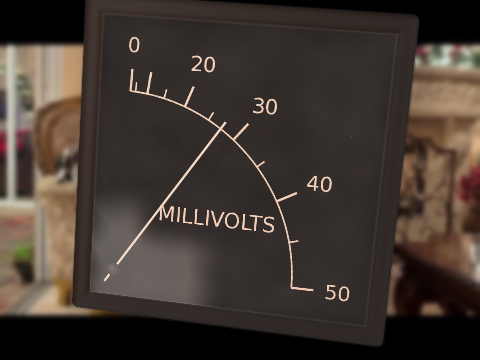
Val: 27.5 mV
